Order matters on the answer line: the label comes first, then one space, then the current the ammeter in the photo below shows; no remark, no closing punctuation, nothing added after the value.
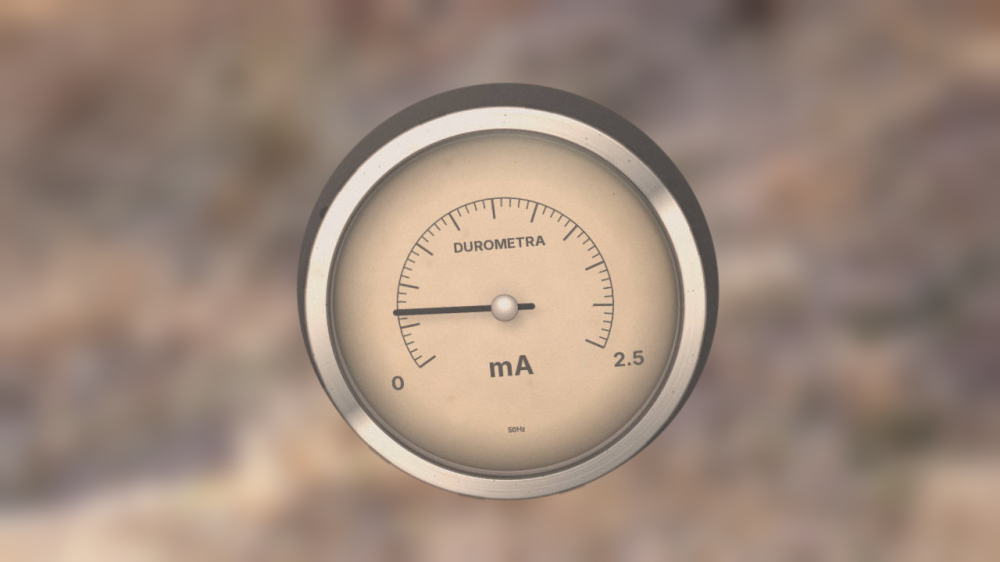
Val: 0.35 mA
